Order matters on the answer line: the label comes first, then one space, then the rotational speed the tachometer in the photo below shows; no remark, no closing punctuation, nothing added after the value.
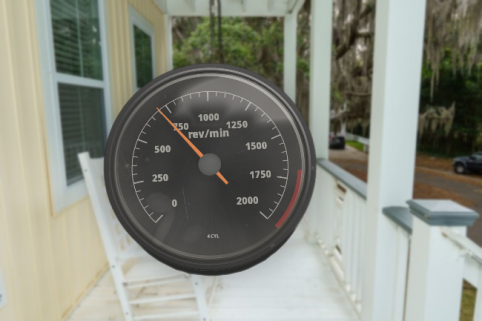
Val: 700 rpm
